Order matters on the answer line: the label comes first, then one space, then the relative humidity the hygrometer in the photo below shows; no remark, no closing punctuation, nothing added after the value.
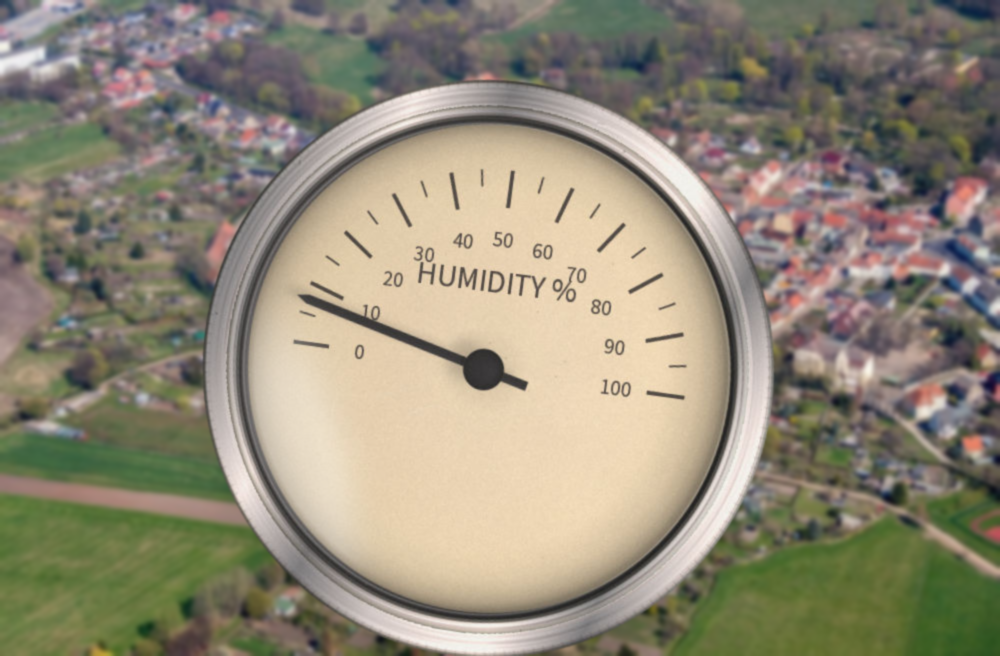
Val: 7.5 %
